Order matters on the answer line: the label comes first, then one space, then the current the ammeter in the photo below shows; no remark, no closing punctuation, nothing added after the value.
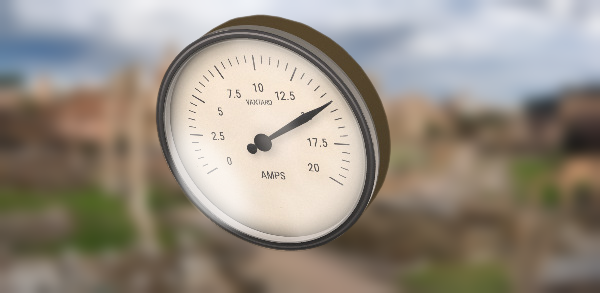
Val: 15 A
